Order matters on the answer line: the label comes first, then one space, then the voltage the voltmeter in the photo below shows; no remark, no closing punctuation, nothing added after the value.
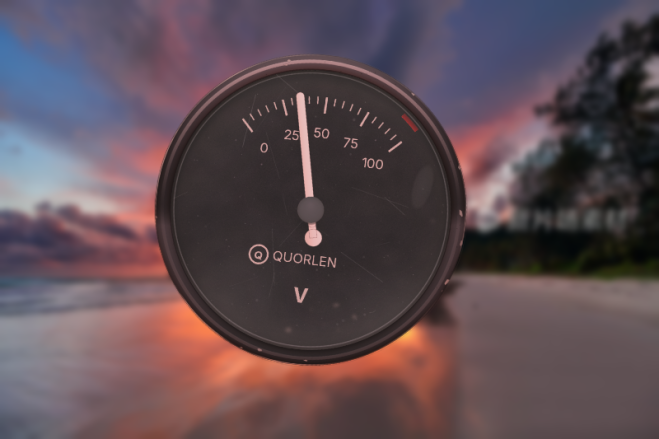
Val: 35 V
